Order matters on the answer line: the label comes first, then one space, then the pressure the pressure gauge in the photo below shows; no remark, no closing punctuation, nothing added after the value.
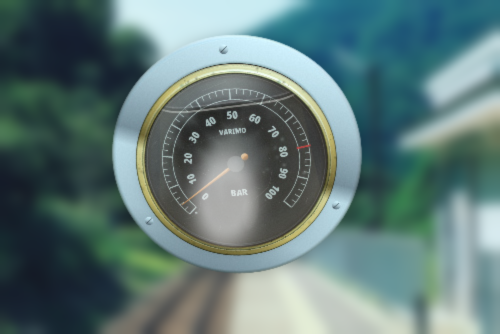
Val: 4 bar
